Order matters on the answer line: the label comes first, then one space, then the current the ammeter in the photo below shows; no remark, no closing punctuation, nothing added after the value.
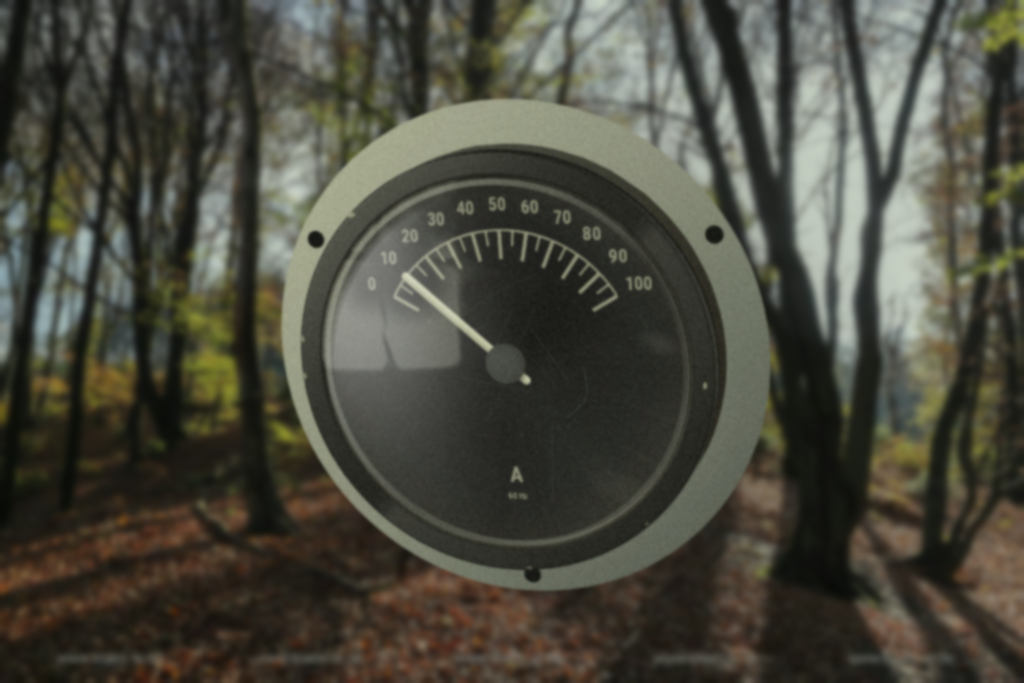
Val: 10 A
